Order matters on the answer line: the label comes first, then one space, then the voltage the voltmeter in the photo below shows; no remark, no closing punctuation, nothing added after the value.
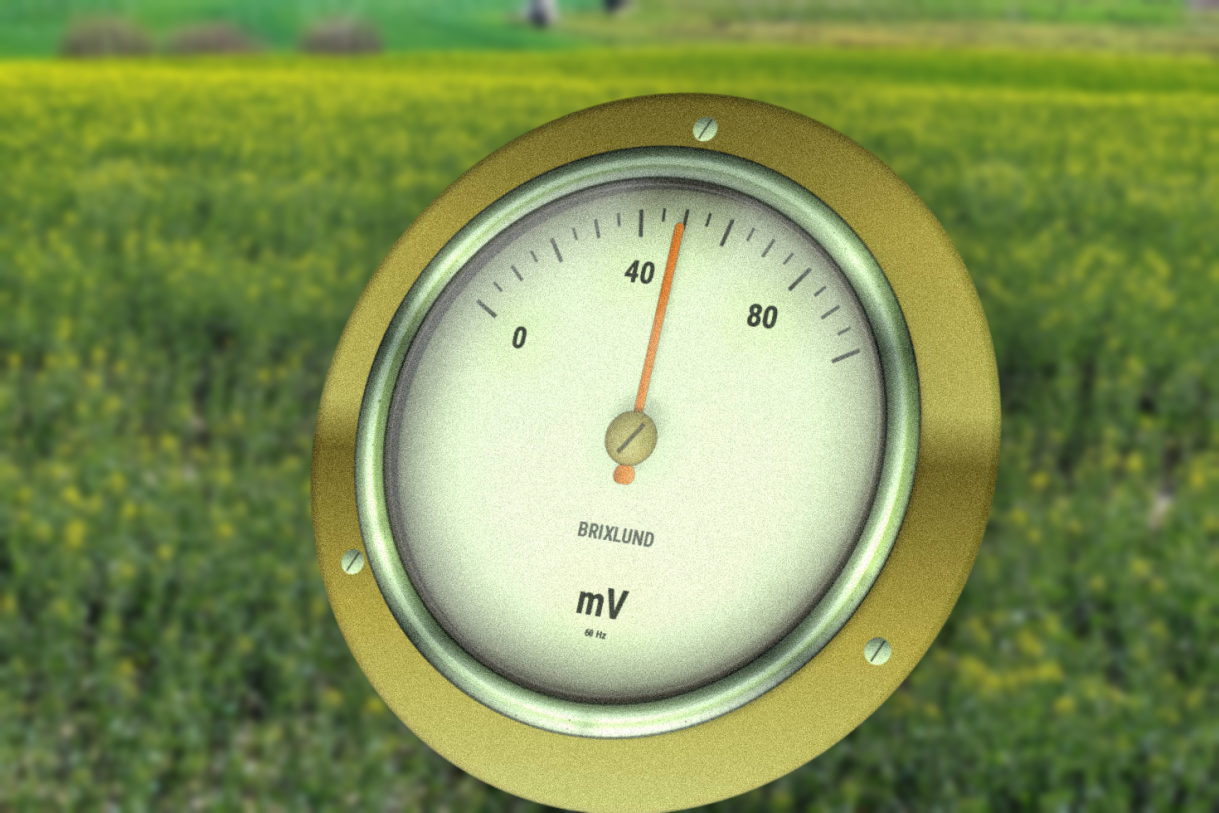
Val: 50 mV
